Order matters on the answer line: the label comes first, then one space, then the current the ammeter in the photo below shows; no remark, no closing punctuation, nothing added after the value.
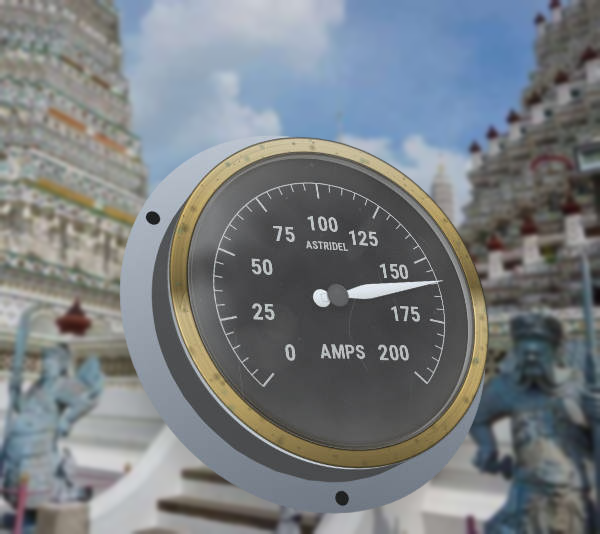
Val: 160 A
